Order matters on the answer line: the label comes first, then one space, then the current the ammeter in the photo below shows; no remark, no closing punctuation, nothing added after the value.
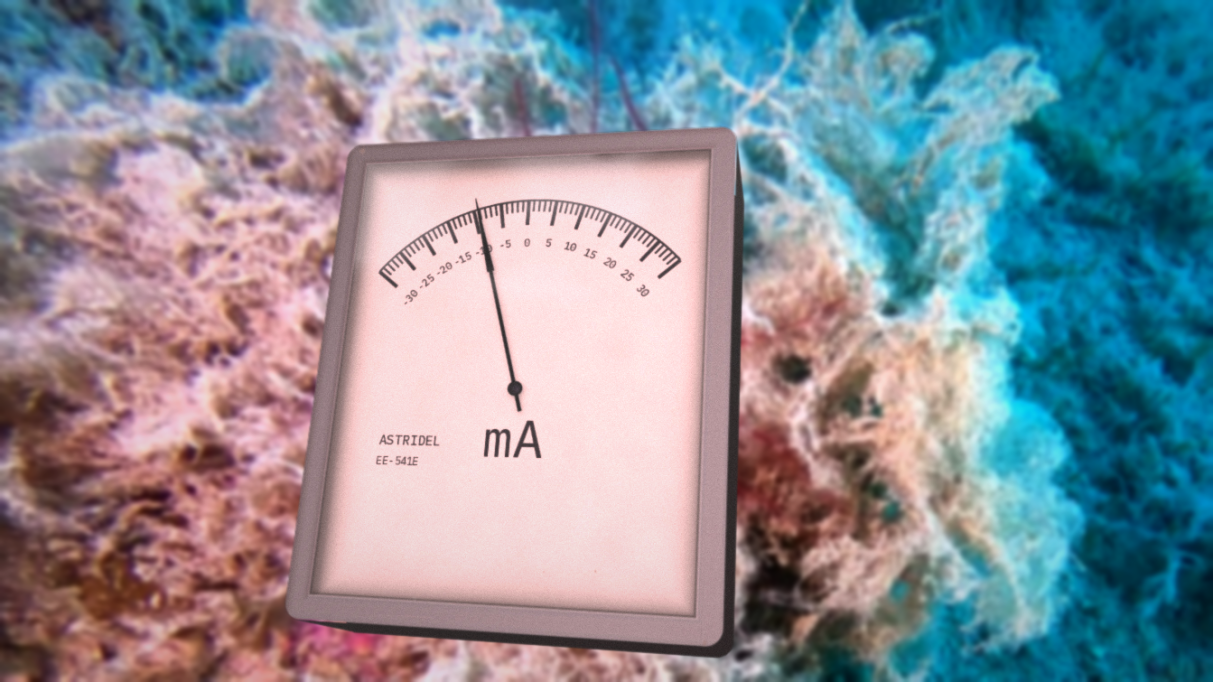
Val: -9 mA
